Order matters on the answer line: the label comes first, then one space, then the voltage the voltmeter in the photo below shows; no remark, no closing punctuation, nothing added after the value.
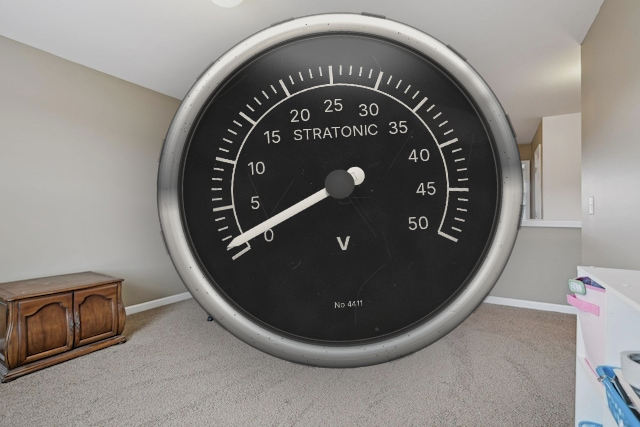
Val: 1 V
